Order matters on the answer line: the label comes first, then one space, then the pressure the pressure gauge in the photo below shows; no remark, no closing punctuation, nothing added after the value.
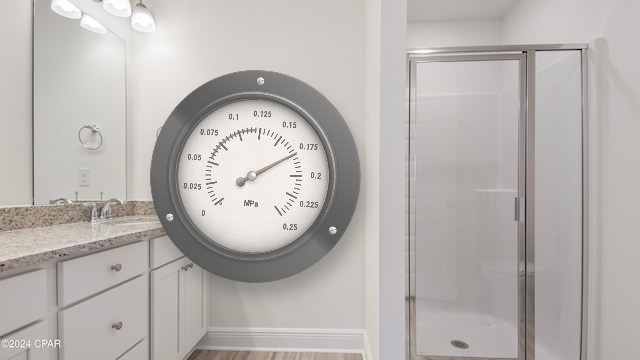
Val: 0.175 MPa
